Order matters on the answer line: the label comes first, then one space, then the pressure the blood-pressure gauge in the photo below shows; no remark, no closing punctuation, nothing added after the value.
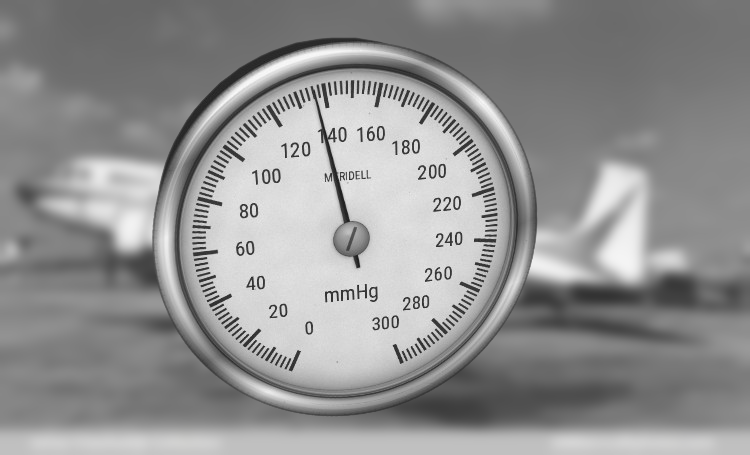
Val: 136 mmHg
